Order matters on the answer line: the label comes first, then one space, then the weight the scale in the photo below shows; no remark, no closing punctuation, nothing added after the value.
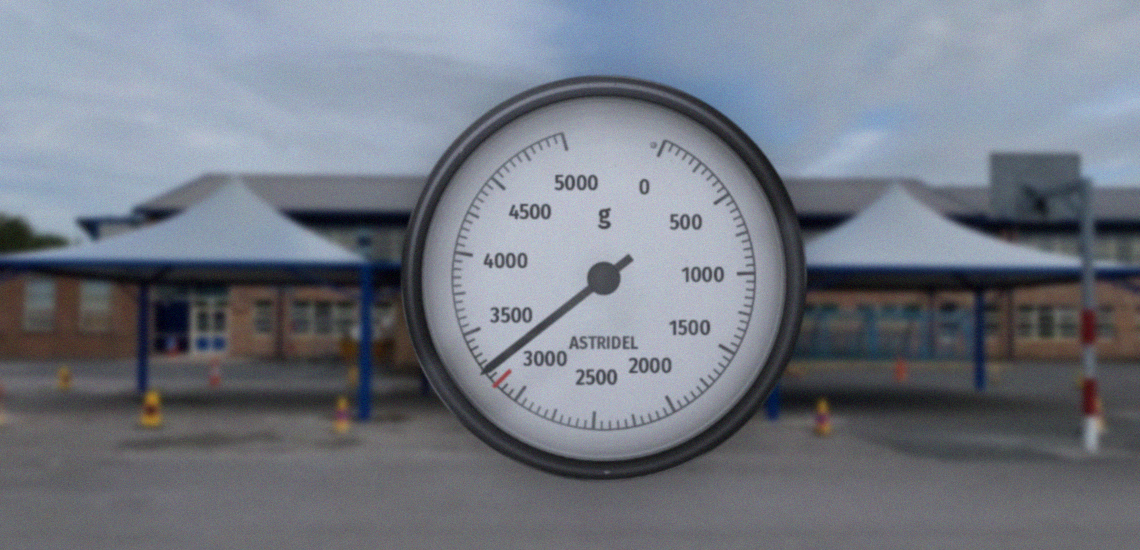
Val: 3250 g
